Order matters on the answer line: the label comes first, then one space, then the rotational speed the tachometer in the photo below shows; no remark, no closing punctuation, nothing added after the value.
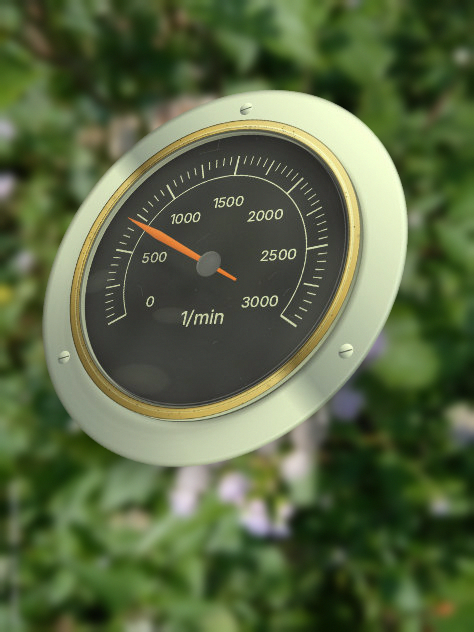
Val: 700 rpm
